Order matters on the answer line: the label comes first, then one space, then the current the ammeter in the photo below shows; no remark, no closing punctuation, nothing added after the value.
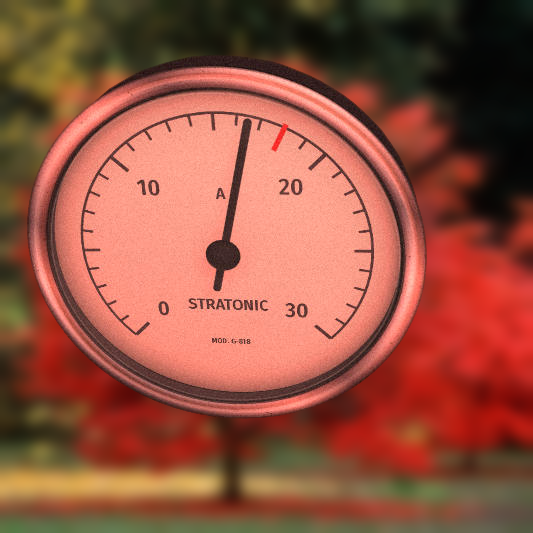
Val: 16.5 A
